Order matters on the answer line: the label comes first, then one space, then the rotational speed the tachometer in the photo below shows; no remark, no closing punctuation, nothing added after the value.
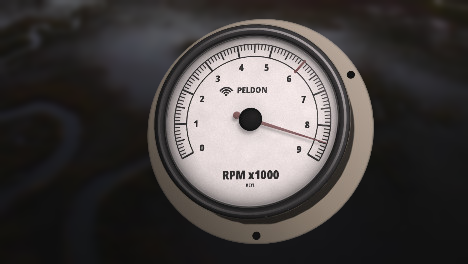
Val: 8500 rpm
